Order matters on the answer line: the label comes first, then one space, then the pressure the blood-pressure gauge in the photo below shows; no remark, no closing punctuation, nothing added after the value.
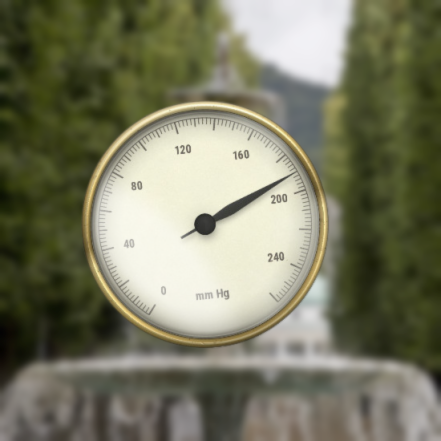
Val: 190 mmHg
